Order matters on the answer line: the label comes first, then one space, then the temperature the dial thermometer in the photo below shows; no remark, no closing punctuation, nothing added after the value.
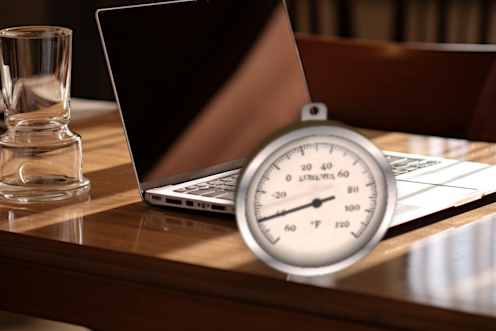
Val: -40 °F
